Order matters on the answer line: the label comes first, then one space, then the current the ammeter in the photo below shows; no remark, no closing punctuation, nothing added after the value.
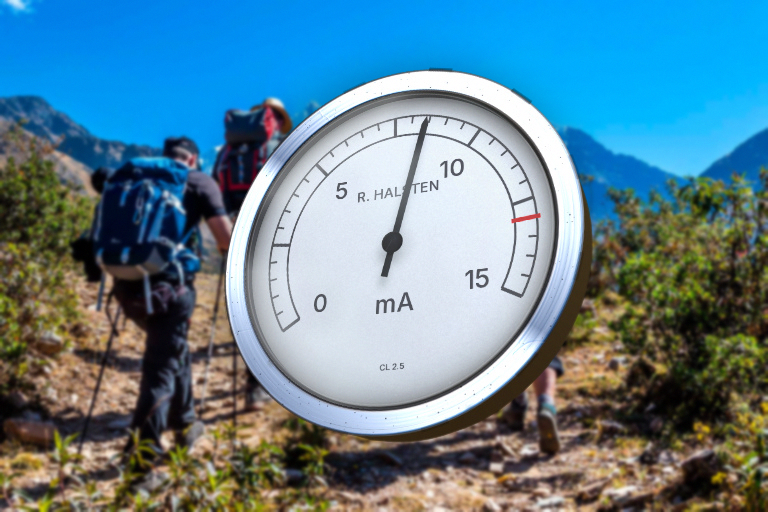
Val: 8.5 mA
